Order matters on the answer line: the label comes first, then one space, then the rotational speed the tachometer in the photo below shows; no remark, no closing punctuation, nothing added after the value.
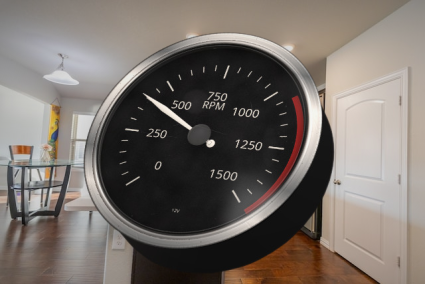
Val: 400 rpm
